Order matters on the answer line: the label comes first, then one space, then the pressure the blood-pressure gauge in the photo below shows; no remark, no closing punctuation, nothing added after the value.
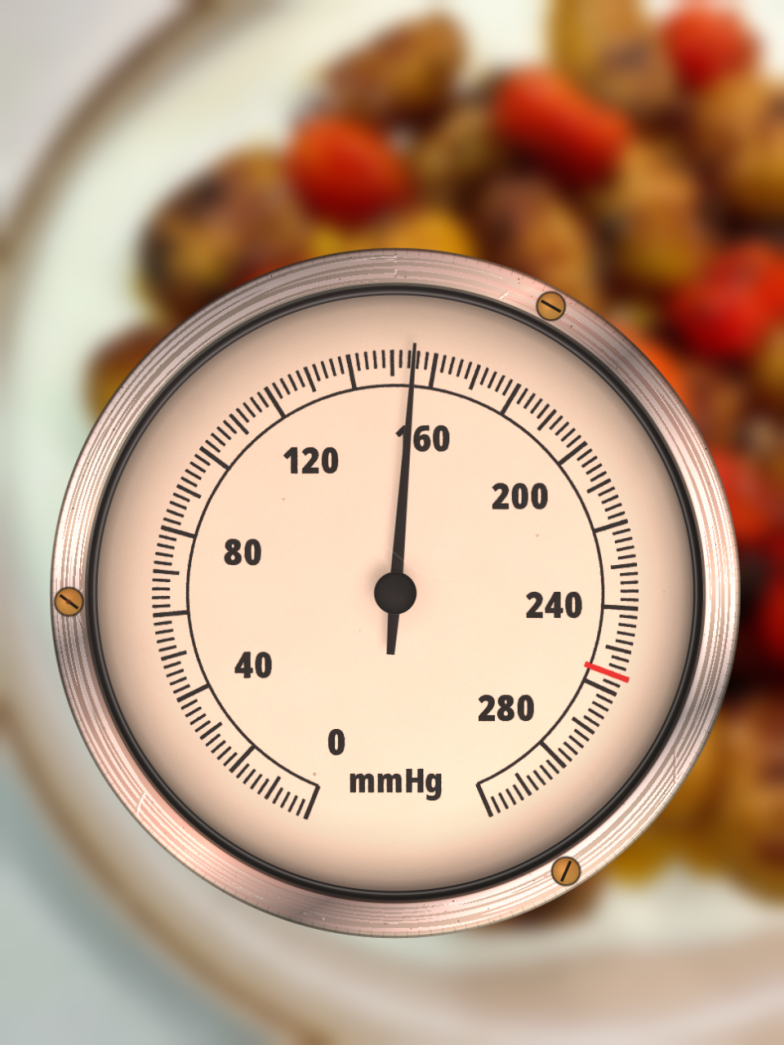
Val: 155 mmHg
